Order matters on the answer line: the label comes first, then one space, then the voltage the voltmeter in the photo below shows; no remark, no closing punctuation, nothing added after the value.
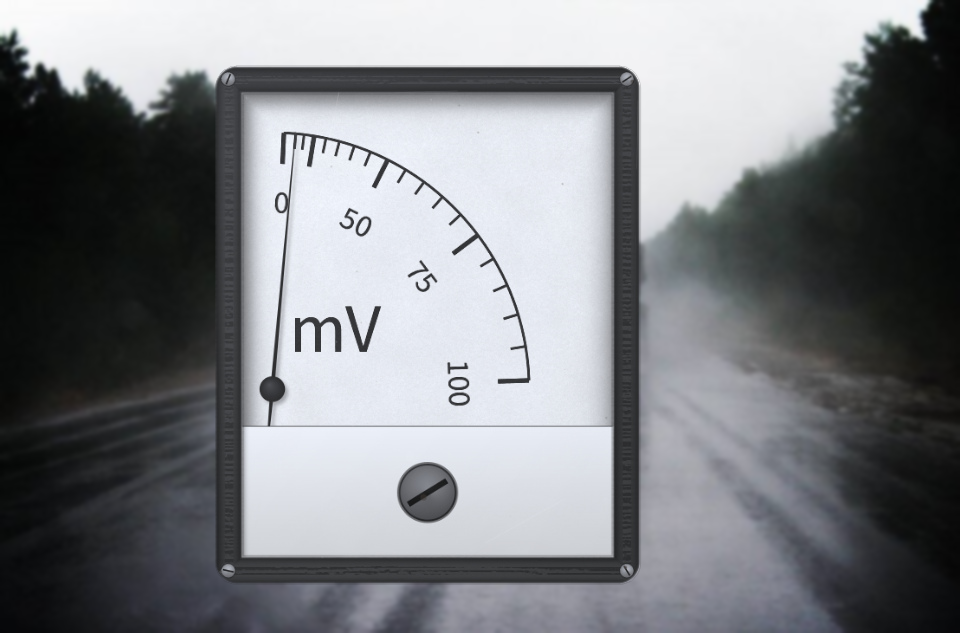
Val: 15 mV
